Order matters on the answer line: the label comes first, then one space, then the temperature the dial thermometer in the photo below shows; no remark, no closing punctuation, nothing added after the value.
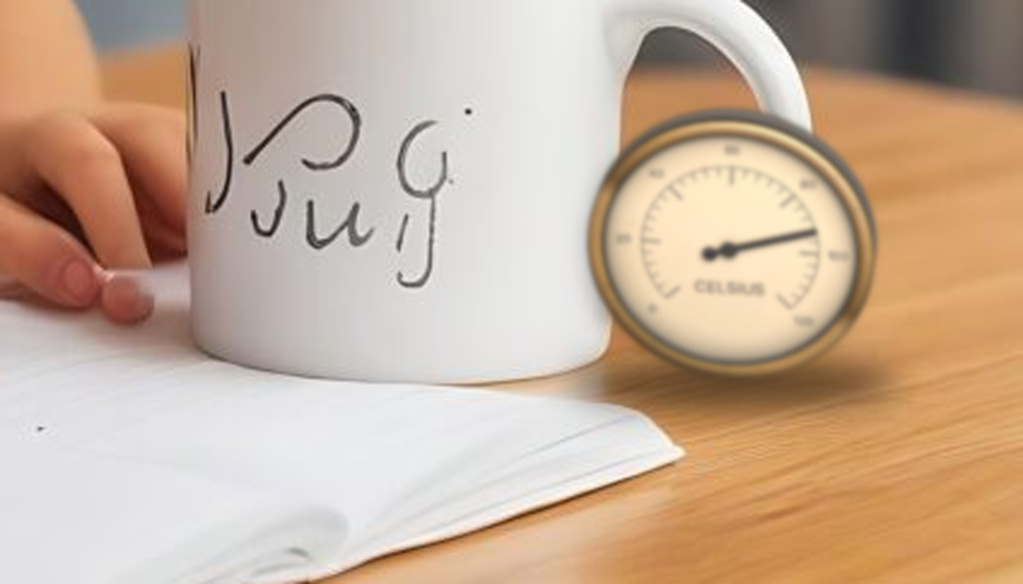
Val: 92 °C
